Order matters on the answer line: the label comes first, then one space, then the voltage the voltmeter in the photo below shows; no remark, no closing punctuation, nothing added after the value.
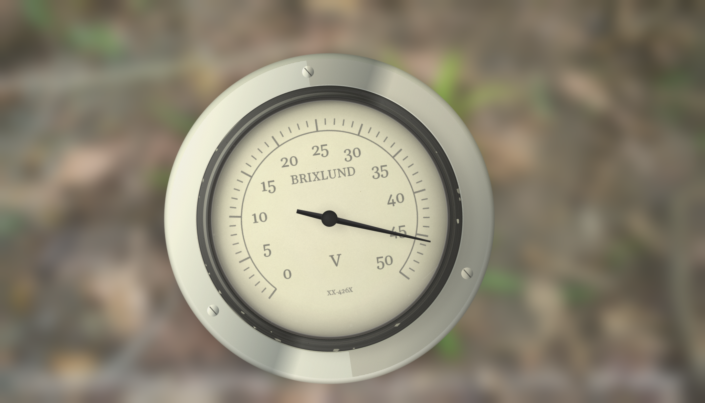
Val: 45.5 V
